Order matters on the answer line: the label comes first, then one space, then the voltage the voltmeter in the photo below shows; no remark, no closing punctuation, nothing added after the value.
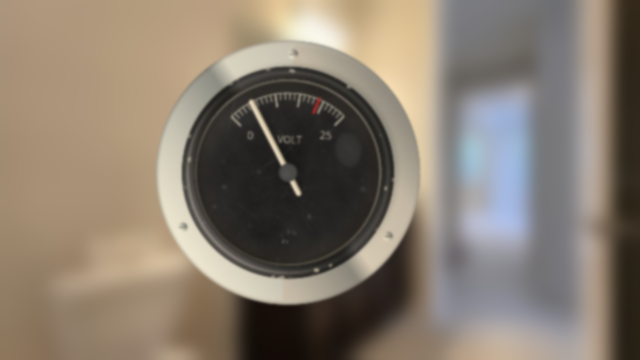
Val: 5 V
